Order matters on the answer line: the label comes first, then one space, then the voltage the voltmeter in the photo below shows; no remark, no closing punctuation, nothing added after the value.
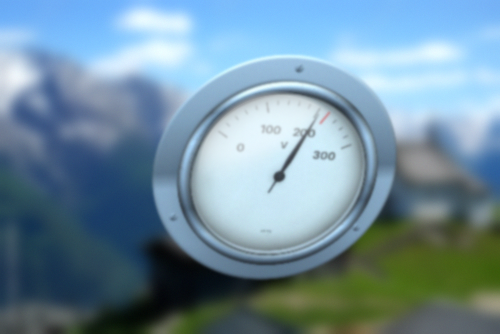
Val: 200 V
